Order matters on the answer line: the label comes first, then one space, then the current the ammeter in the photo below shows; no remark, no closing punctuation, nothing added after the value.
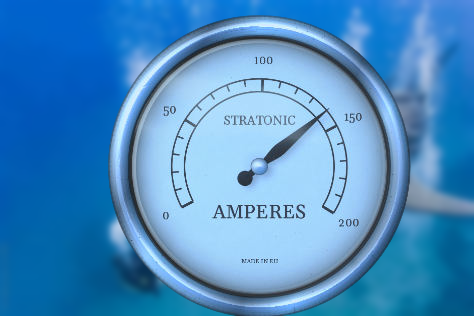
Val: 140 A
